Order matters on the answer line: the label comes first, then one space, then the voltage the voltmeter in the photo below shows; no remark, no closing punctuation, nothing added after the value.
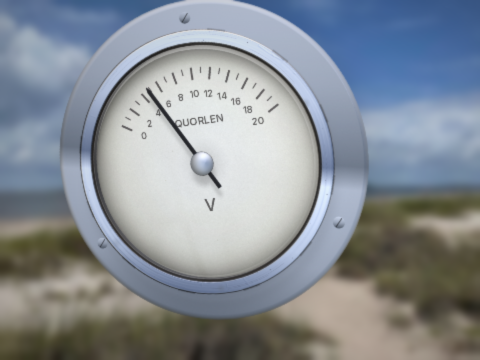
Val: 5 V
